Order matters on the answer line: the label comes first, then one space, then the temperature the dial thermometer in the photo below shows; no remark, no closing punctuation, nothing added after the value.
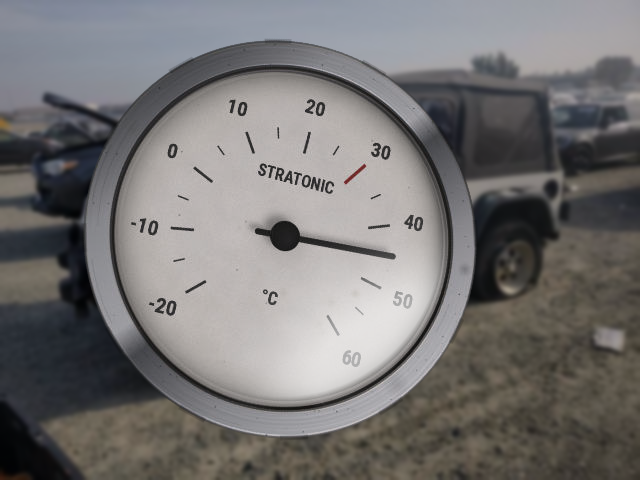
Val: 45 °C
